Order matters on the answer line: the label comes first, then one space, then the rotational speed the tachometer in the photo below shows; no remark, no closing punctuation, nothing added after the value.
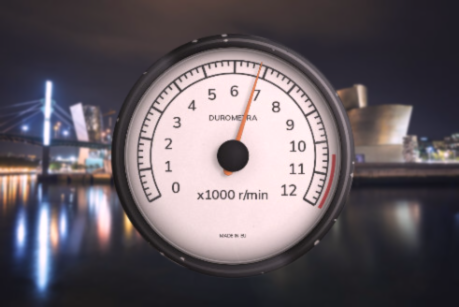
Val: 6800 rpm
